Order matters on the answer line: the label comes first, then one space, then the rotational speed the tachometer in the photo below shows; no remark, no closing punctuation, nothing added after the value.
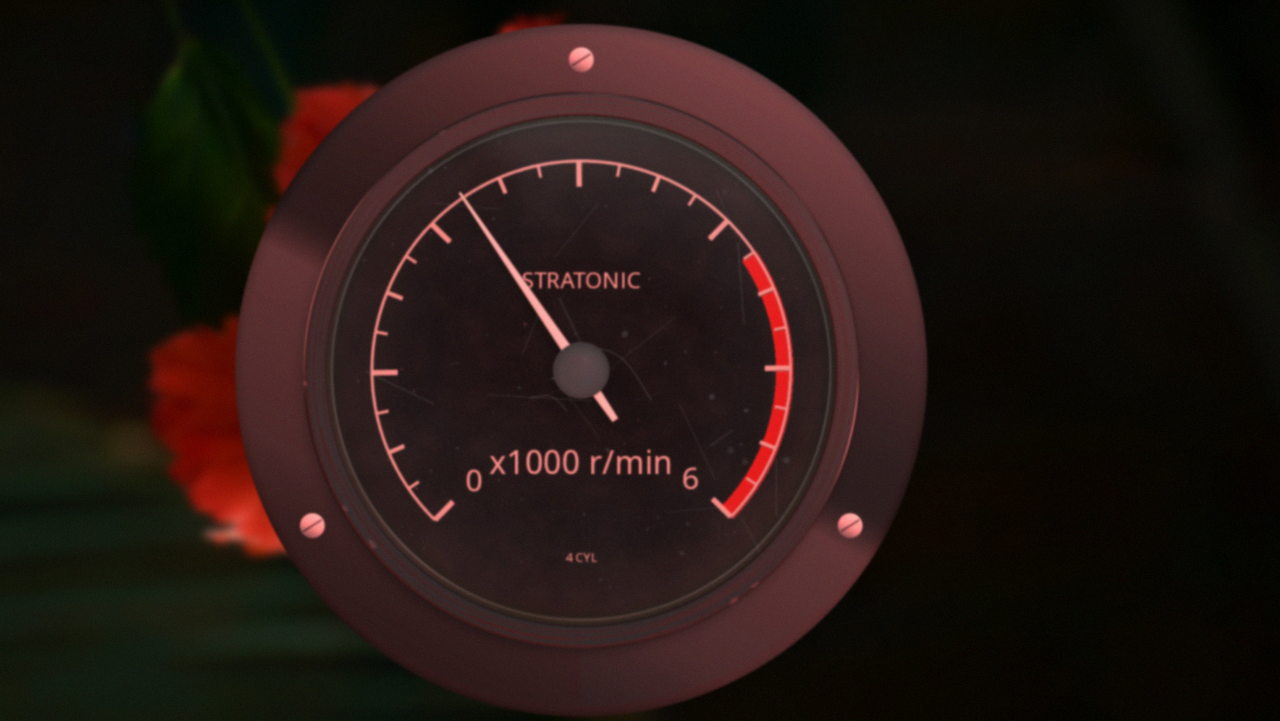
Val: 2250 rpm
